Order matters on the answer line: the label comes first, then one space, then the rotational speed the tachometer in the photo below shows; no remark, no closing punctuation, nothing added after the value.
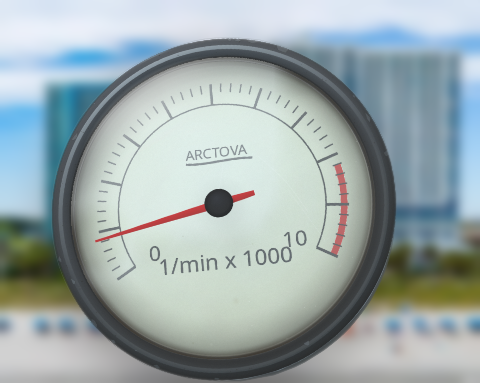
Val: 800 rpm
